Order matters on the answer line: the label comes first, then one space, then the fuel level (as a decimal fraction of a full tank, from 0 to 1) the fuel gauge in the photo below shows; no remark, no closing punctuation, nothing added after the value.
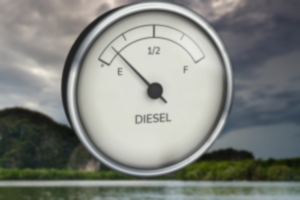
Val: 0.125
